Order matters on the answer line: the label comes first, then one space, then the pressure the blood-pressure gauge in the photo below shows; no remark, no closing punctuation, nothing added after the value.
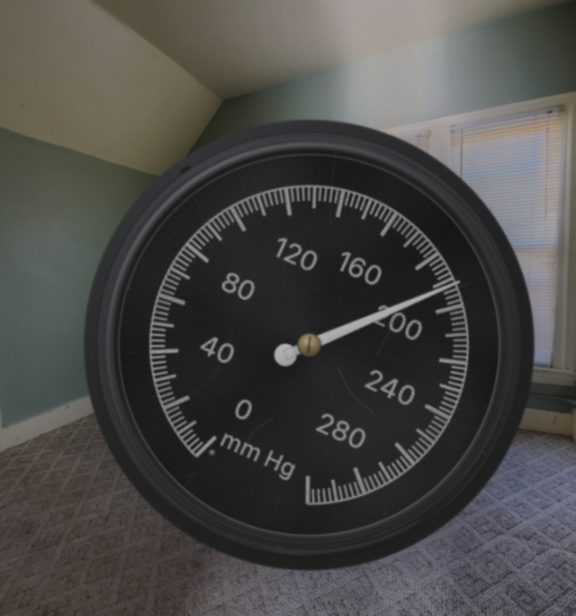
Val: 192 mmHg
